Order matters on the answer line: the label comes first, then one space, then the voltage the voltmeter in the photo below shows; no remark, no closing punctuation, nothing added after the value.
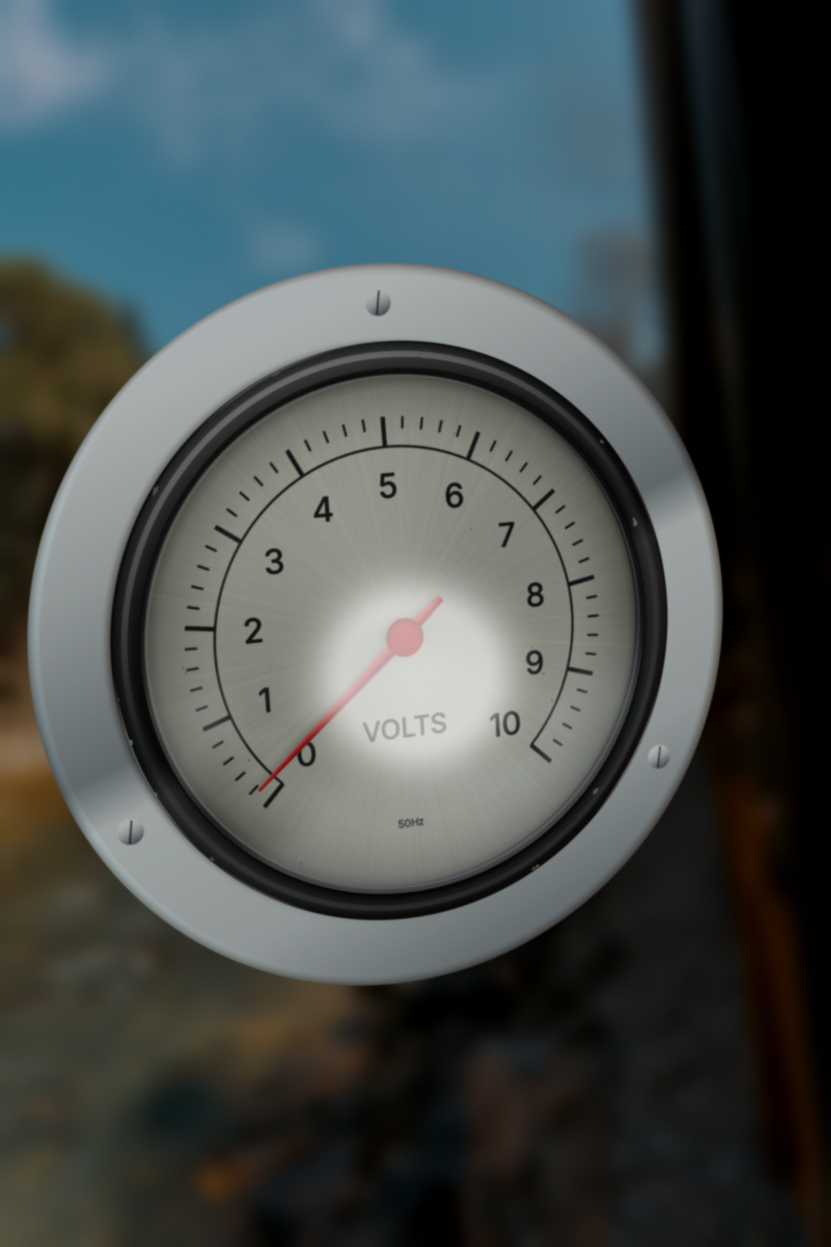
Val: 0.2 V
